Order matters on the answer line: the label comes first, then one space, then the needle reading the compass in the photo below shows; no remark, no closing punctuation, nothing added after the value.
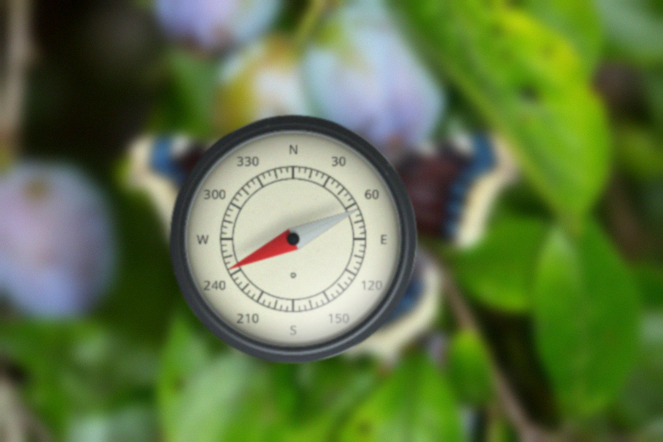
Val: 245 °
